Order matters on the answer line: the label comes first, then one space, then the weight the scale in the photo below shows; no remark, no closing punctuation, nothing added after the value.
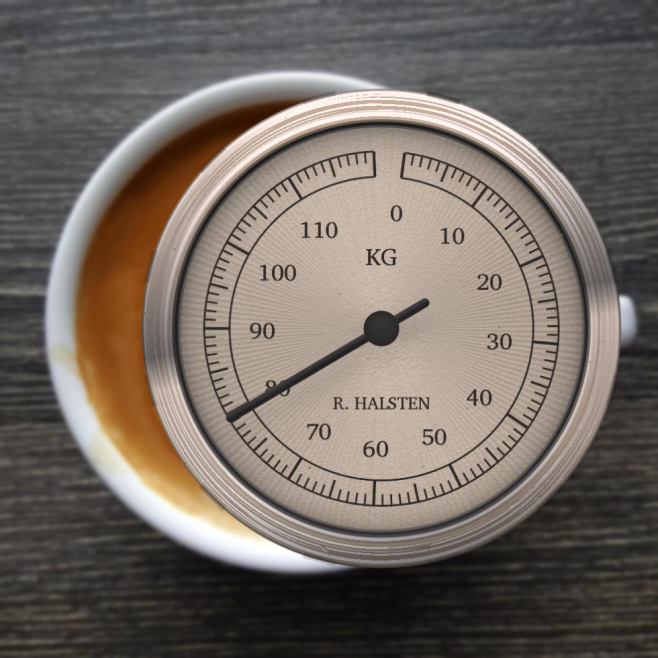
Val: 79.5 kg
